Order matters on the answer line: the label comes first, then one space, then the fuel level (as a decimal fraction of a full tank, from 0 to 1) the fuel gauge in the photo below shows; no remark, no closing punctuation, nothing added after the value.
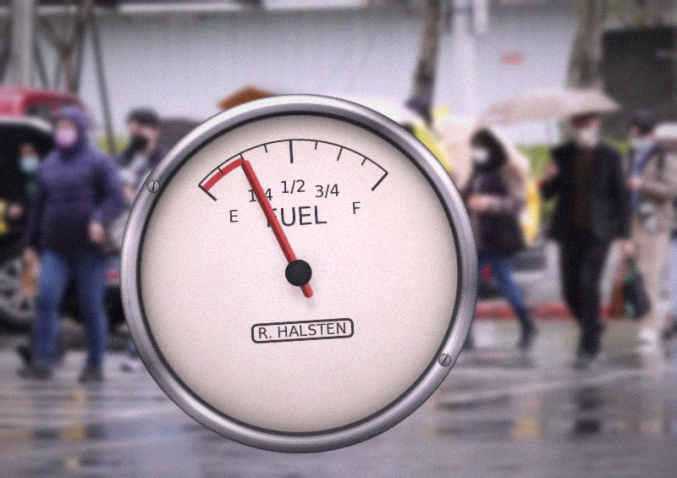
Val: 0.25
